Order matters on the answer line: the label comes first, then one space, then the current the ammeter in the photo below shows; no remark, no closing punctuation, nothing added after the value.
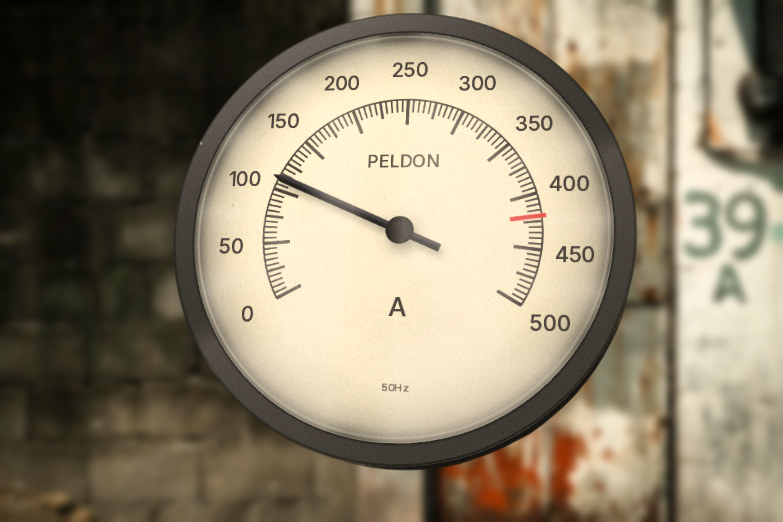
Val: 110 A
